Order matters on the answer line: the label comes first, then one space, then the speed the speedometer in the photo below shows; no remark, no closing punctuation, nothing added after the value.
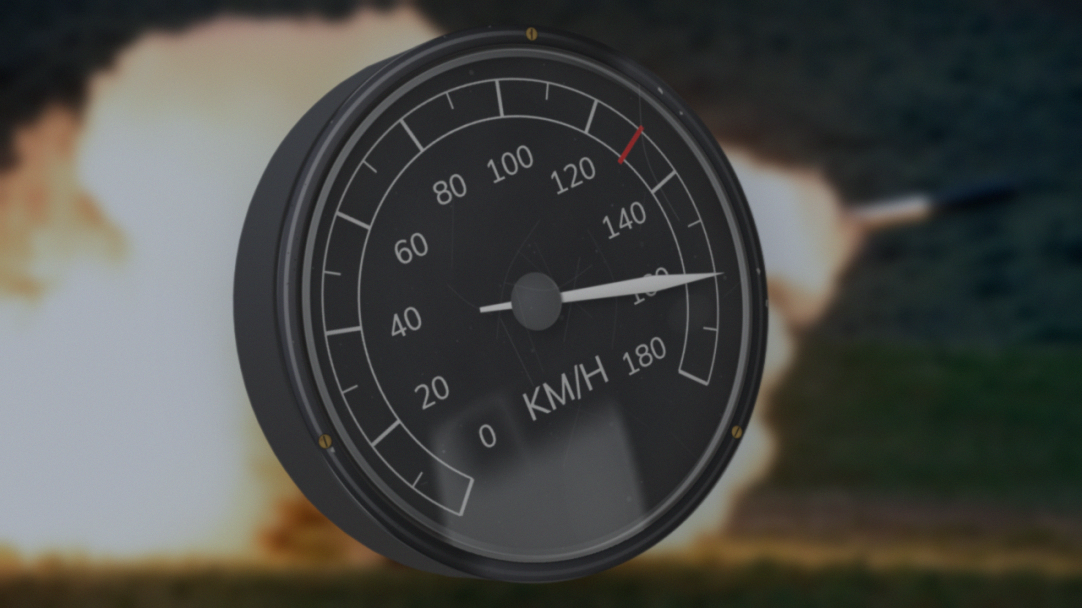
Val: 160 km/h
